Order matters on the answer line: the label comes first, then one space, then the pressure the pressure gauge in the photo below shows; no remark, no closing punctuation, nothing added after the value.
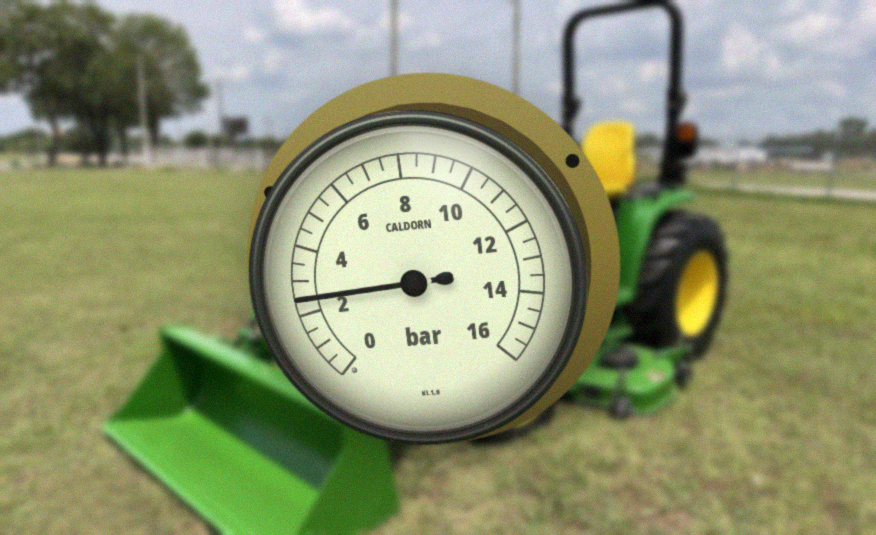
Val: 2.5 bar
